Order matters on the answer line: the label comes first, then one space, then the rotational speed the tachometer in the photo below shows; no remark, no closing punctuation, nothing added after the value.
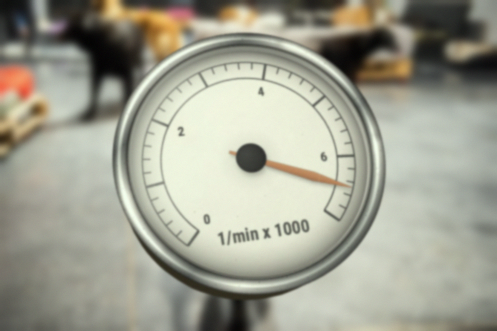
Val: 6500 rpm
